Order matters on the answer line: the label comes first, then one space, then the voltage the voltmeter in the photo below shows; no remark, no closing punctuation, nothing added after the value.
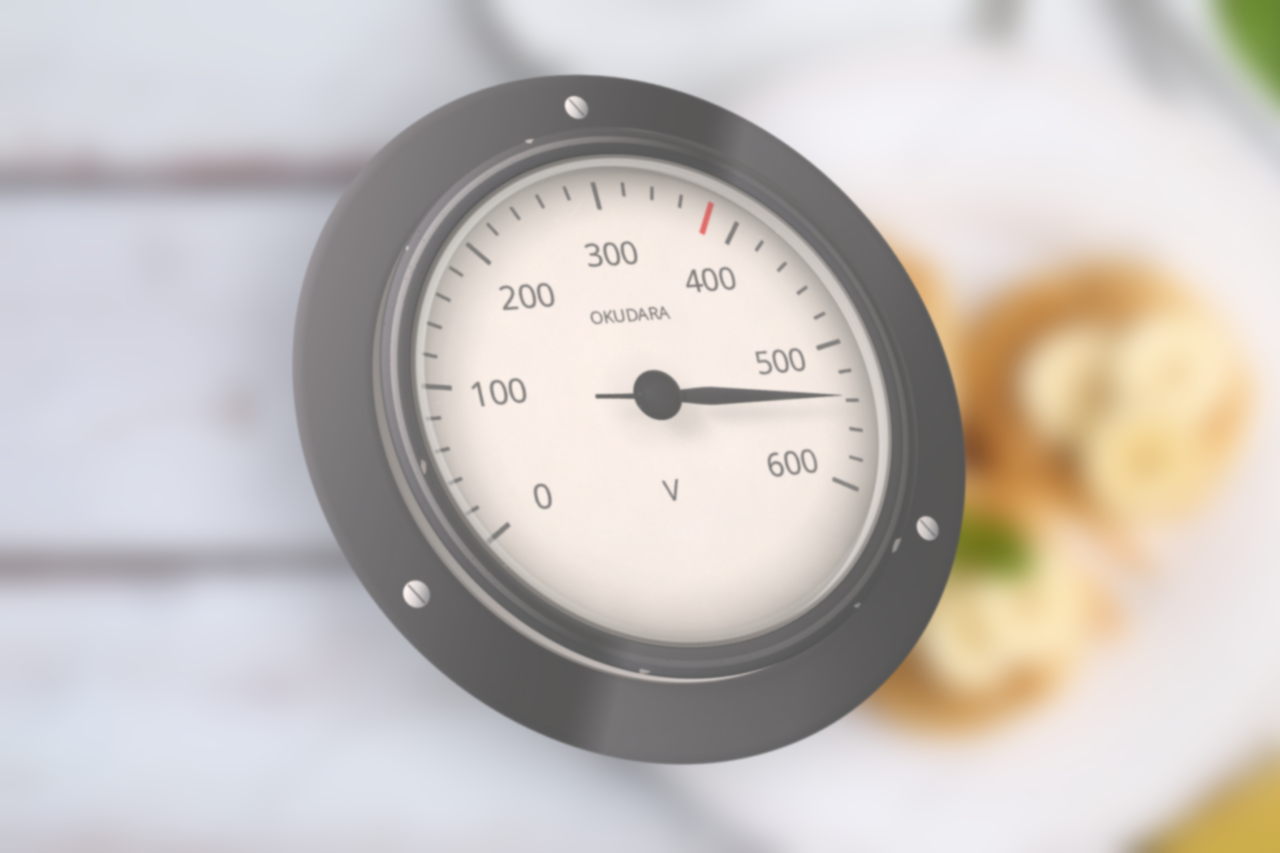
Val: 540 V
